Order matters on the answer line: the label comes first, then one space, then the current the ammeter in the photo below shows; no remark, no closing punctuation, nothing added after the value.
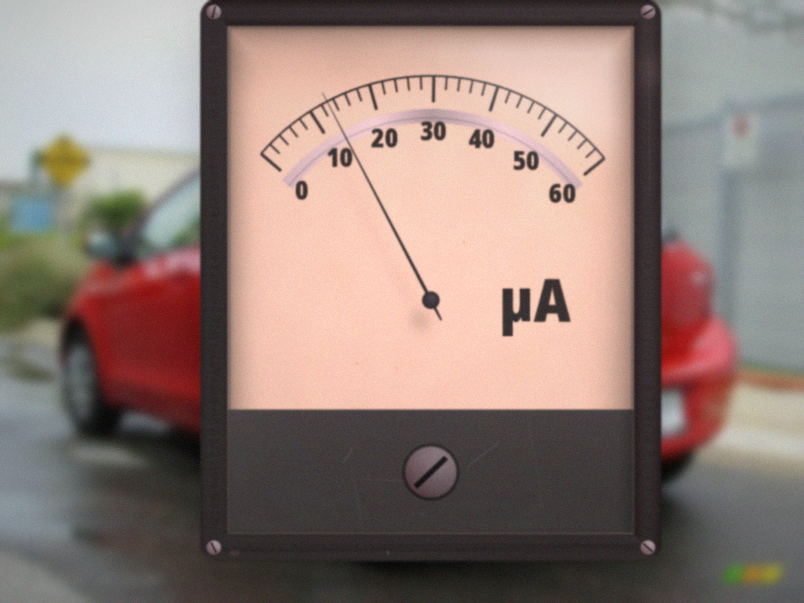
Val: 13 µA
